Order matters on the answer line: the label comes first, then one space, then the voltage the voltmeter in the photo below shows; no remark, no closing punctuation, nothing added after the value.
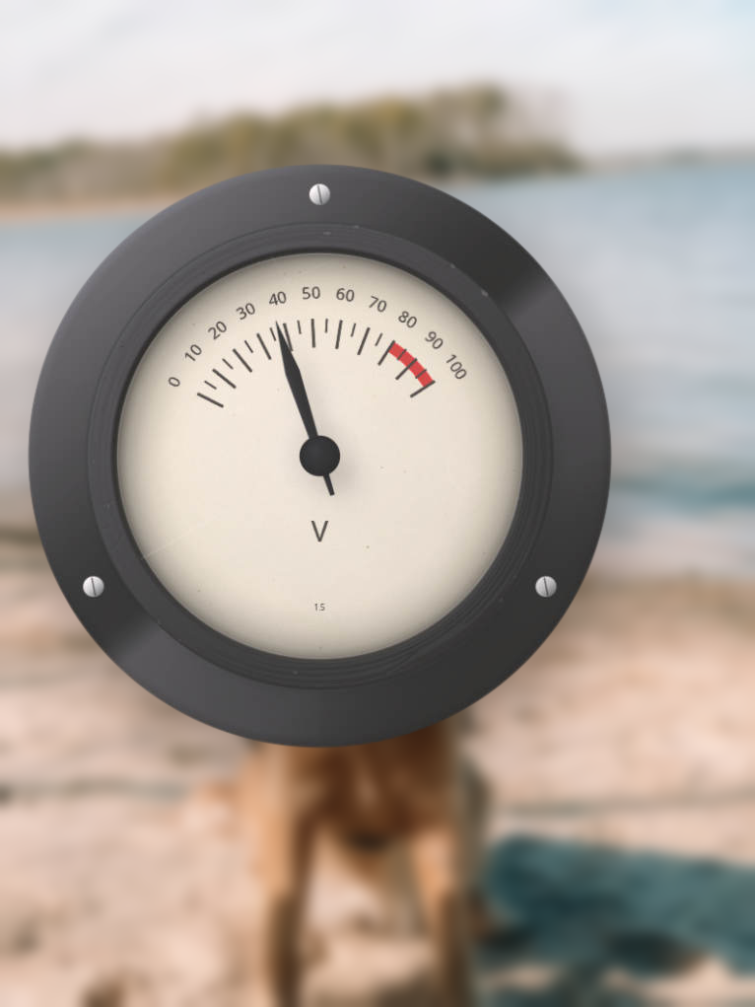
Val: 37.5 V
